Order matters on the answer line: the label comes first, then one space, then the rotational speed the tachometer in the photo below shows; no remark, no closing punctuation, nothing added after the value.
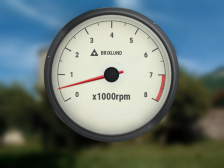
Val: 500 rpm
